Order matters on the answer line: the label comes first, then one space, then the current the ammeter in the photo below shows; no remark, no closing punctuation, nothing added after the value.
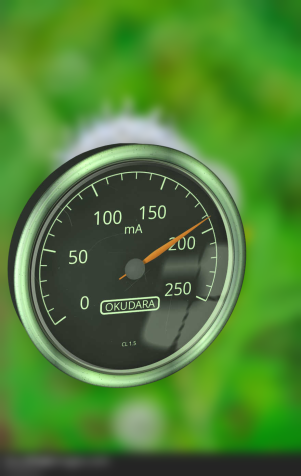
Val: 190 mA
